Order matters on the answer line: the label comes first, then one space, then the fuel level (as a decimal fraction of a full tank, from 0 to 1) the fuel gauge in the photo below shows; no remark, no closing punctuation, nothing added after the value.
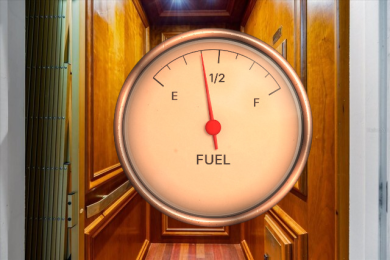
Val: 0.375
